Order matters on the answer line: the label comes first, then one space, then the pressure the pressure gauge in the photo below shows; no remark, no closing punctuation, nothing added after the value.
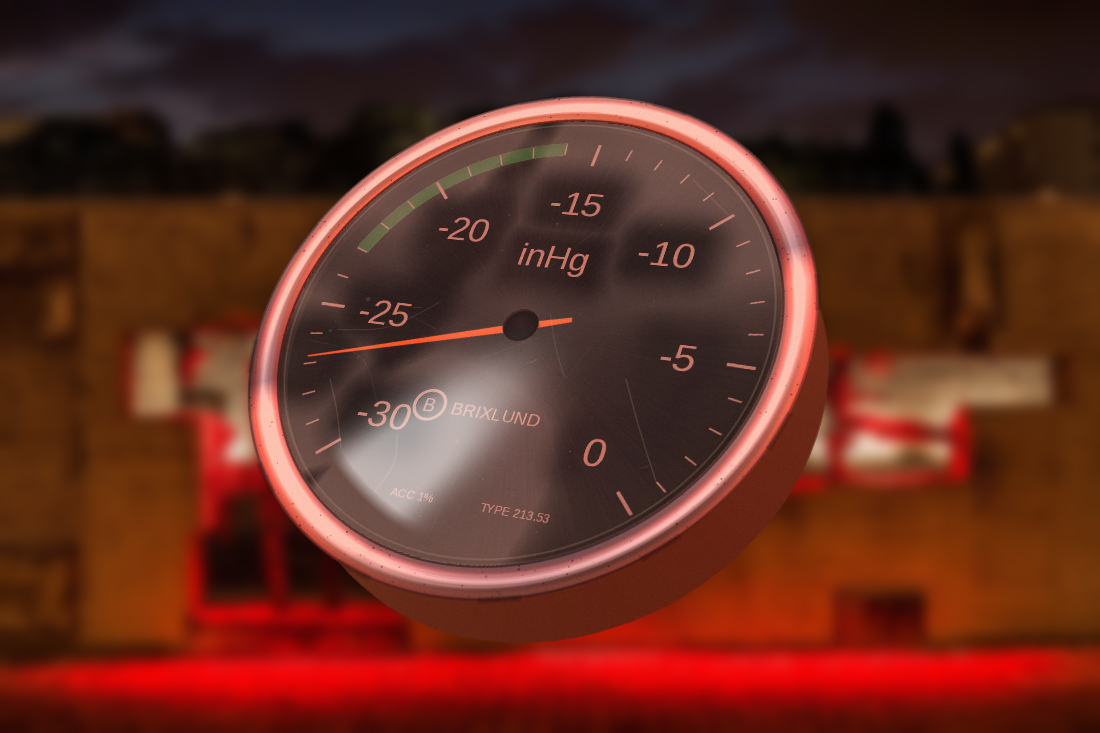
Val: -27 inHg
